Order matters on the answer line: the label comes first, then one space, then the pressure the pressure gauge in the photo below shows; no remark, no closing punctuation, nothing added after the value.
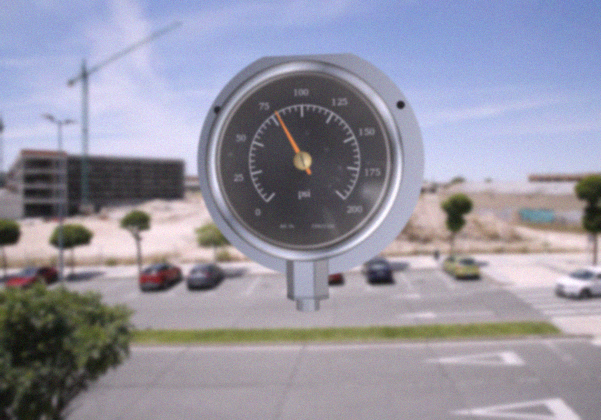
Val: 80 psi
